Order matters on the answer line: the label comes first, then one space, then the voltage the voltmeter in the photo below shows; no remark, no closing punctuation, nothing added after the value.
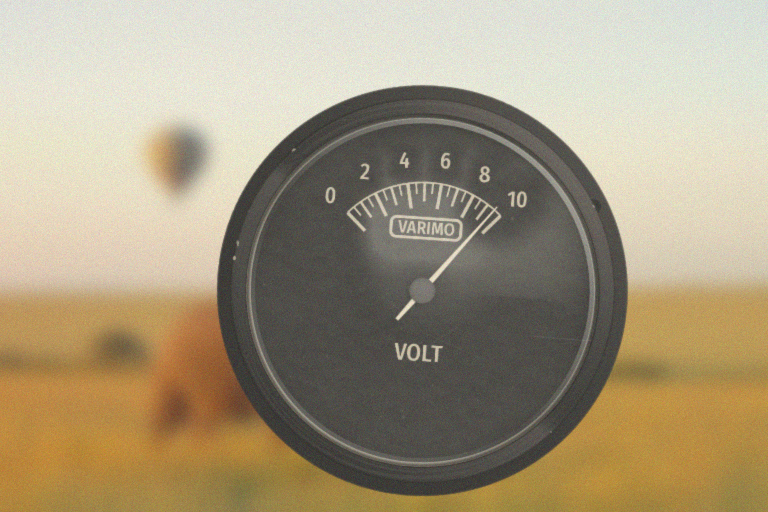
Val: 9.5 V
